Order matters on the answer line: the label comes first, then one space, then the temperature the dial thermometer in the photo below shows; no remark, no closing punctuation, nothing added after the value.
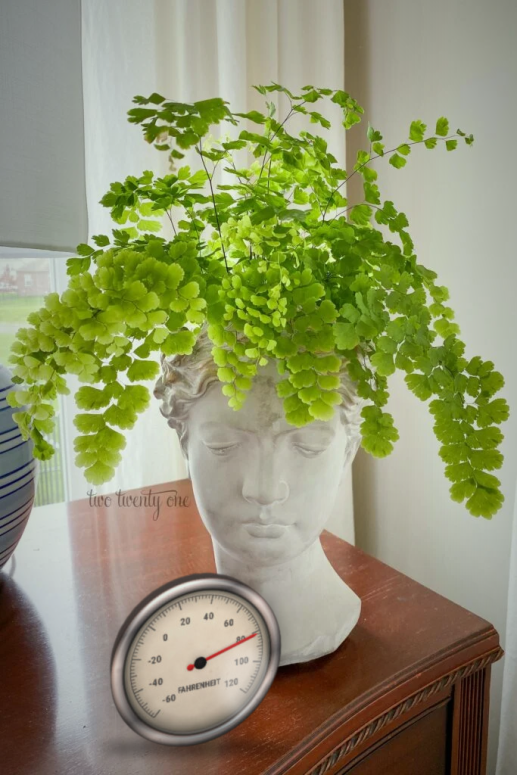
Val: 80 °F
